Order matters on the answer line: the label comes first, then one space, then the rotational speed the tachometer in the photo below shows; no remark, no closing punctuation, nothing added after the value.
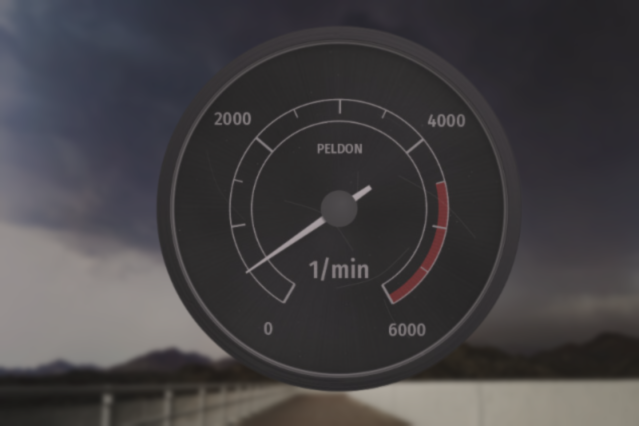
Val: 500 rpm
